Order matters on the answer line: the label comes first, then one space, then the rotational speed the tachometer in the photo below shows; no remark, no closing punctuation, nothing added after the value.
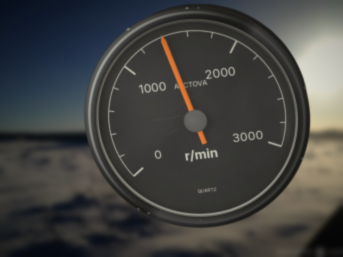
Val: 1400 rpm
